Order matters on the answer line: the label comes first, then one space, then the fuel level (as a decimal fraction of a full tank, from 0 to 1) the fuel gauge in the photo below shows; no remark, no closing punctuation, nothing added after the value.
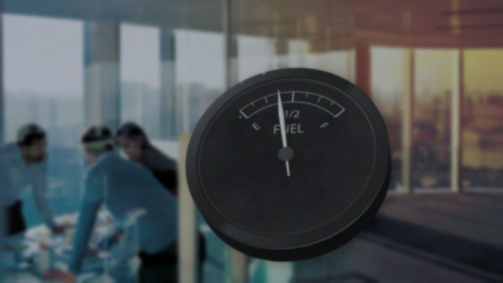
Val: 0.375
